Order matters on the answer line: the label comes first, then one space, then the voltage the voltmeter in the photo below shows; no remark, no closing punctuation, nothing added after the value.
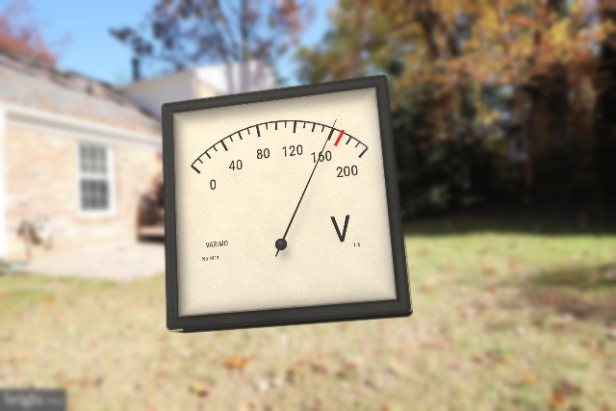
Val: 160 V
